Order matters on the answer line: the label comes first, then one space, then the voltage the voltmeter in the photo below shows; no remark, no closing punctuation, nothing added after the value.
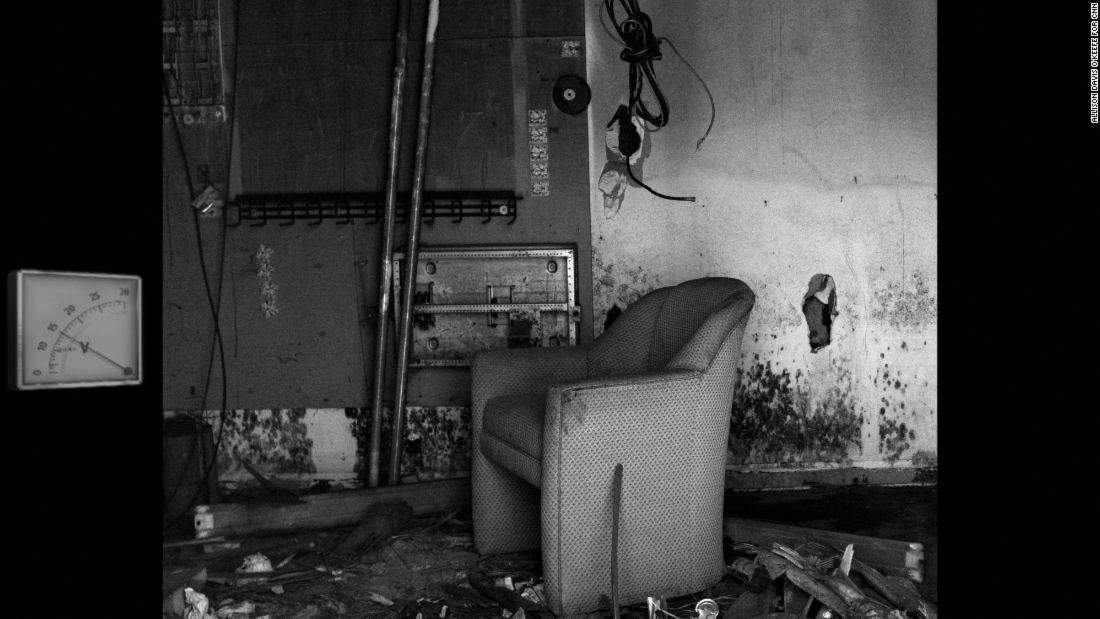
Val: 15 V
